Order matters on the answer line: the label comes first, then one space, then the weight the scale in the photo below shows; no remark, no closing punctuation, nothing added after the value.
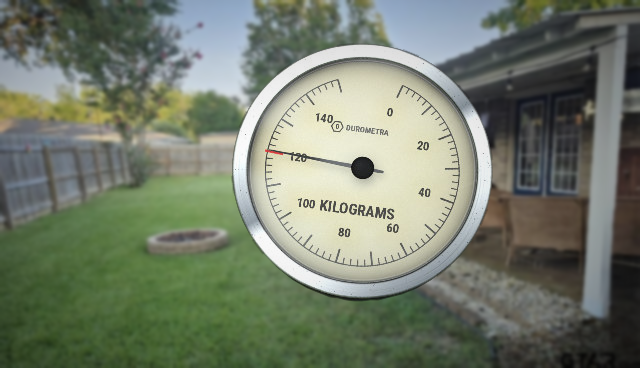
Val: 120 kg
